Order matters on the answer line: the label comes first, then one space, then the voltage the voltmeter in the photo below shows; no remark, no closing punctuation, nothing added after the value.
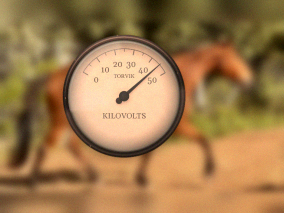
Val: 45 kV
